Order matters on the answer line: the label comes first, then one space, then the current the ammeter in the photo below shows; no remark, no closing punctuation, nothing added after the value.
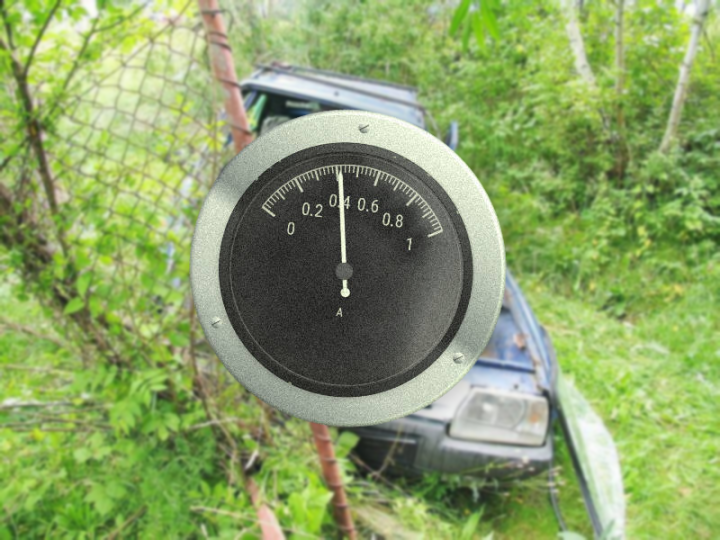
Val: 0.42 A
